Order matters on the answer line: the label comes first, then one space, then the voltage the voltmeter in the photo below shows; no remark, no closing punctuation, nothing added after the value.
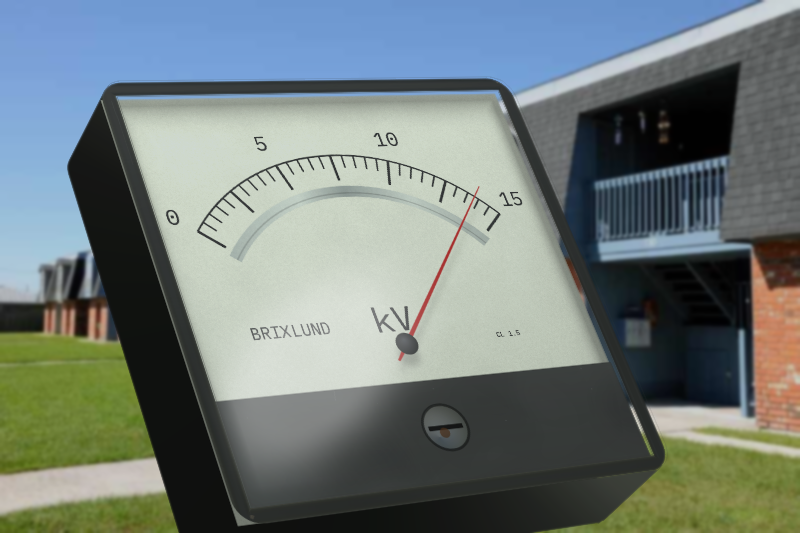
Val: 13.75 kV
